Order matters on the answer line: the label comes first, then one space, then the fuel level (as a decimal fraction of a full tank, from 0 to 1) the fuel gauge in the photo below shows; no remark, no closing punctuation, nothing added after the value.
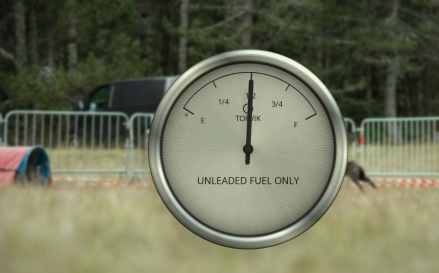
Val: 0.5
